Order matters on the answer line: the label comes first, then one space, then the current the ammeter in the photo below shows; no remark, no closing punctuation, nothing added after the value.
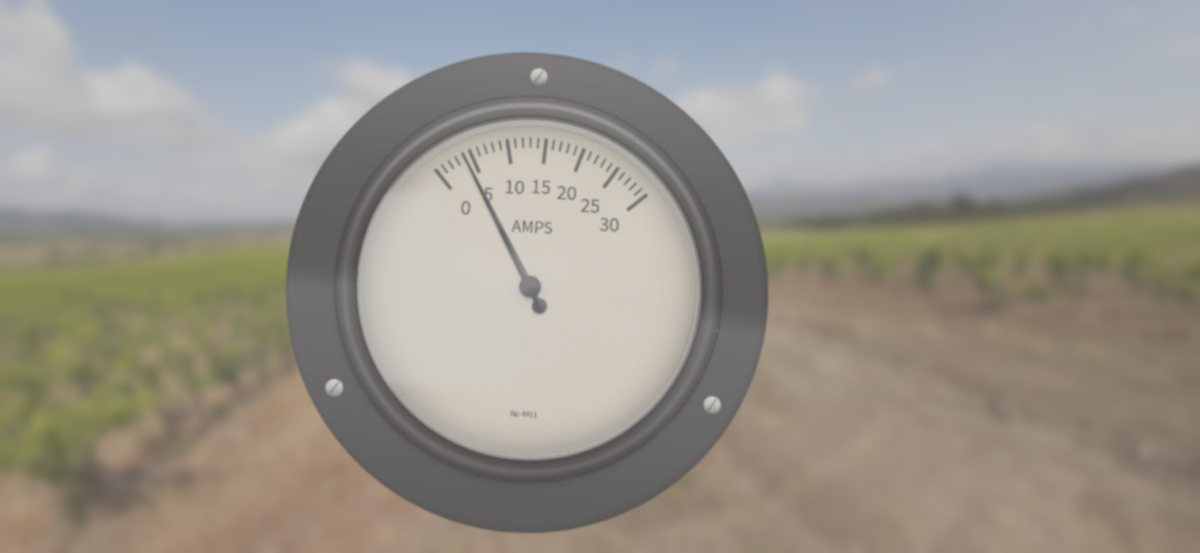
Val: 4 A
